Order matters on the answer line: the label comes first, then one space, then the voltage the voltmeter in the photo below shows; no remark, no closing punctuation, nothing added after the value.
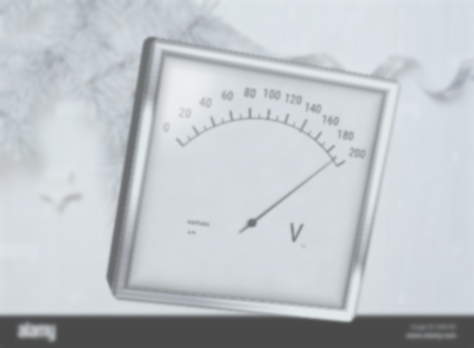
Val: 190 V
